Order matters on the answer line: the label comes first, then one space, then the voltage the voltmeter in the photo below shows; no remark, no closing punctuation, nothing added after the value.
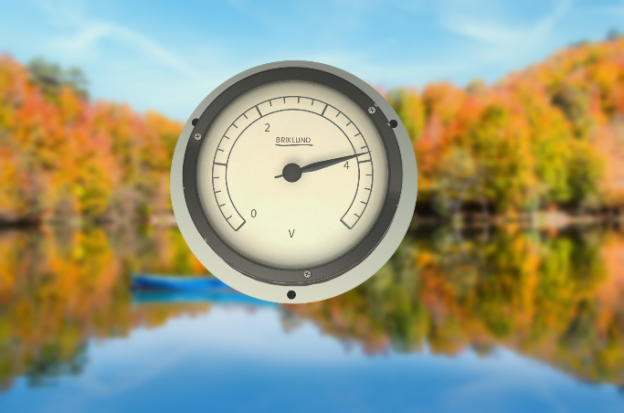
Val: 3.9 V
